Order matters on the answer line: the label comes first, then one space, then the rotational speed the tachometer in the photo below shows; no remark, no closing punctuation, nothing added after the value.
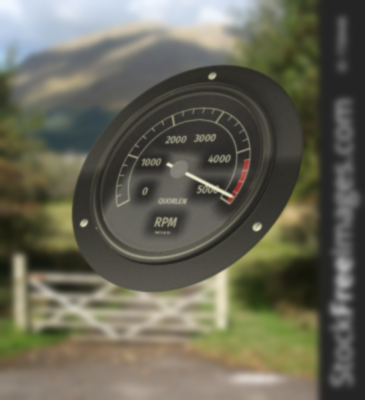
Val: 4900 rpm
